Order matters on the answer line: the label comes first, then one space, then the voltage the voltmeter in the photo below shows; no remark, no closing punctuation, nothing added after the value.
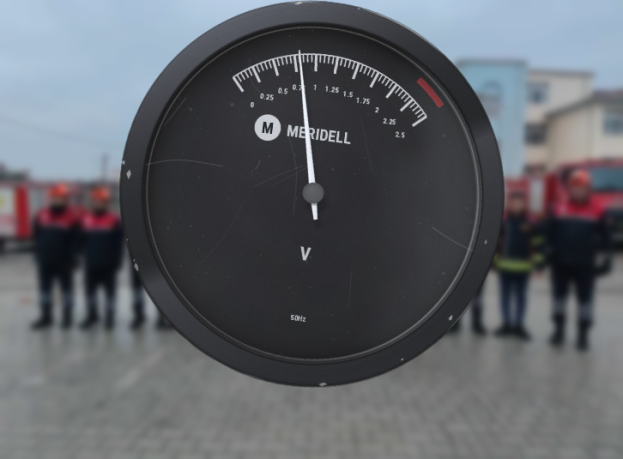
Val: 0.8 V
